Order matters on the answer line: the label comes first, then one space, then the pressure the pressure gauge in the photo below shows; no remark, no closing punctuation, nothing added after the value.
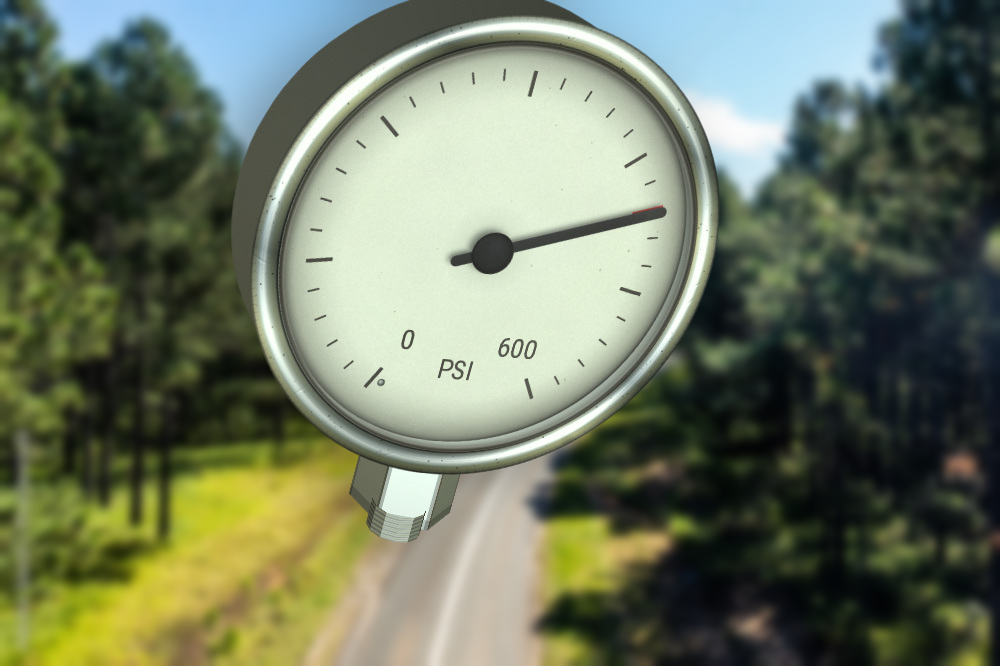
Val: 440 psi
